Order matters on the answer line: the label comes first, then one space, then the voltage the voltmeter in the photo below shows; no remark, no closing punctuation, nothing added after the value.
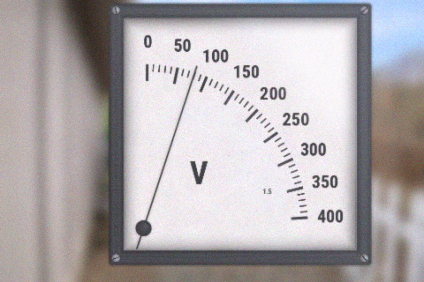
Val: 80 V
